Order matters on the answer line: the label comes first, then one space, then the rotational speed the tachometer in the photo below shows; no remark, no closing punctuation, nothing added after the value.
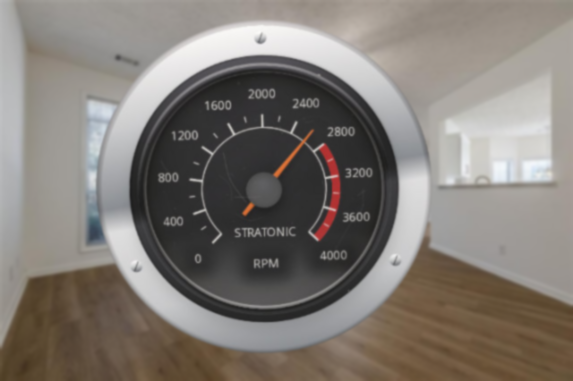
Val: 2600 rpm
